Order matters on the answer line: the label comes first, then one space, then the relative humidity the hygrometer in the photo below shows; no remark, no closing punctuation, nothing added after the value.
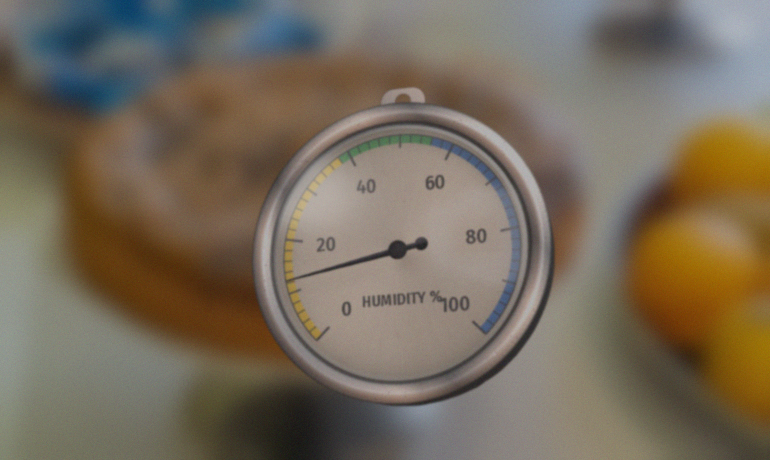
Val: 12 %
